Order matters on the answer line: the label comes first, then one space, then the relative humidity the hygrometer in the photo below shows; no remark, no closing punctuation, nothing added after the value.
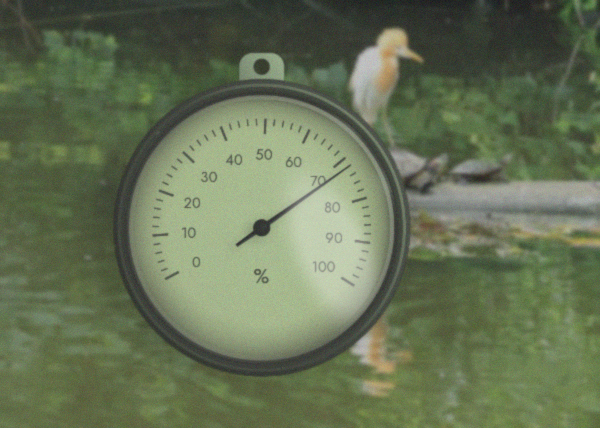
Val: 72 %
